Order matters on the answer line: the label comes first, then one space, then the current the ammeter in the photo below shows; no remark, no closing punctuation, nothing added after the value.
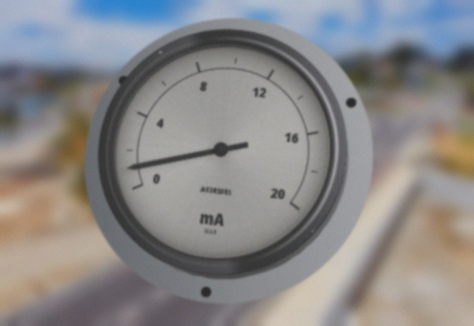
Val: 1 mA
